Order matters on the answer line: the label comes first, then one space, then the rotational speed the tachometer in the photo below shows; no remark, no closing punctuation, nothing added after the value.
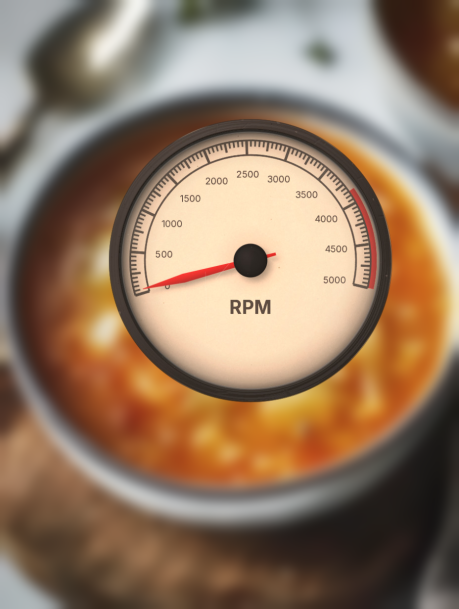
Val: 50 rpm
